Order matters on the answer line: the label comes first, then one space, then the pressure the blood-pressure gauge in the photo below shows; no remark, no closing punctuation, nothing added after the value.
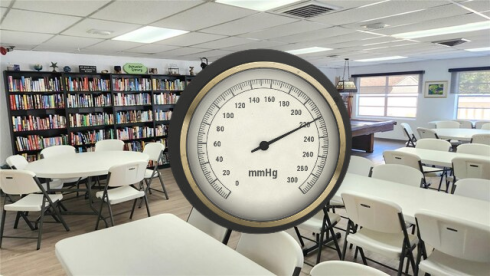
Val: 220 mmHg
